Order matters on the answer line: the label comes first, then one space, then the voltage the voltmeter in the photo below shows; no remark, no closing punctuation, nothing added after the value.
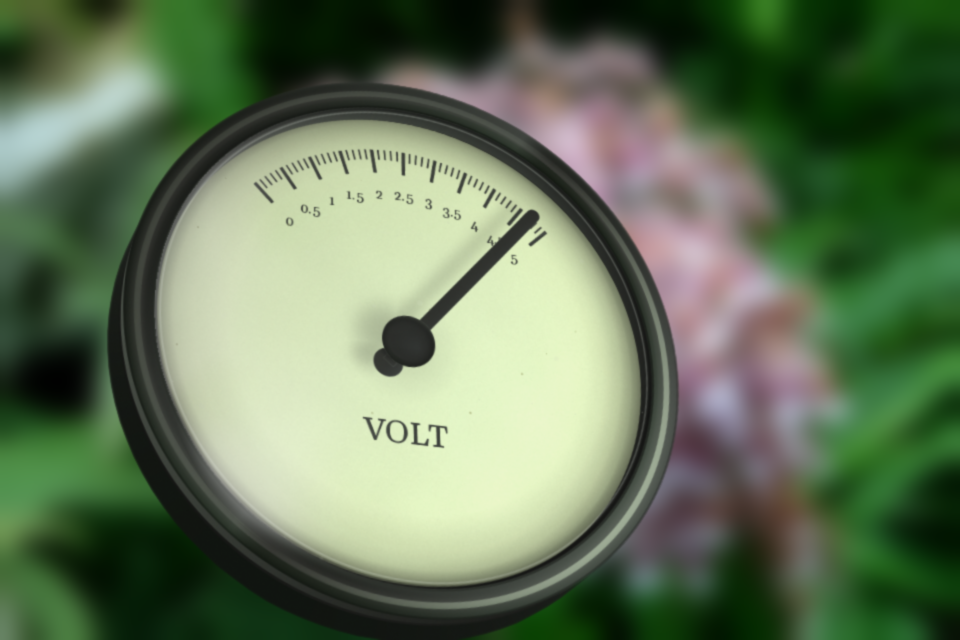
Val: 4.7 V
